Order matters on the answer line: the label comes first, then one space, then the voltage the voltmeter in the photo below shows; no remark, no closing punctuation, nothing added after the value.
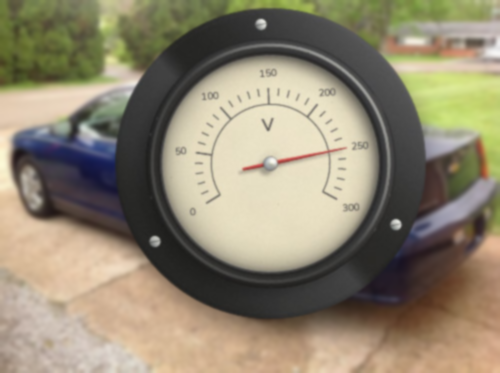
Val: 250 V
